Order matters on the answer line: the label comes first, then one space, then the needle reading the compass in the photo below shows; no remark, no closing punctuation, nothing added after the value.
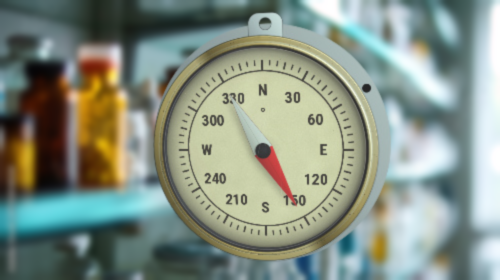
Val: 150 °
